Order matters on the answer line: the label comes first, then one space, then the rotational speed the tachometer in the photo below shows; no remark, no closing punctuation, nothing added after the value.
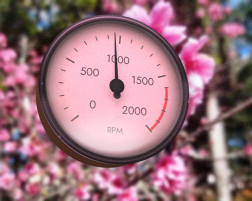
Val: 950 rpm
